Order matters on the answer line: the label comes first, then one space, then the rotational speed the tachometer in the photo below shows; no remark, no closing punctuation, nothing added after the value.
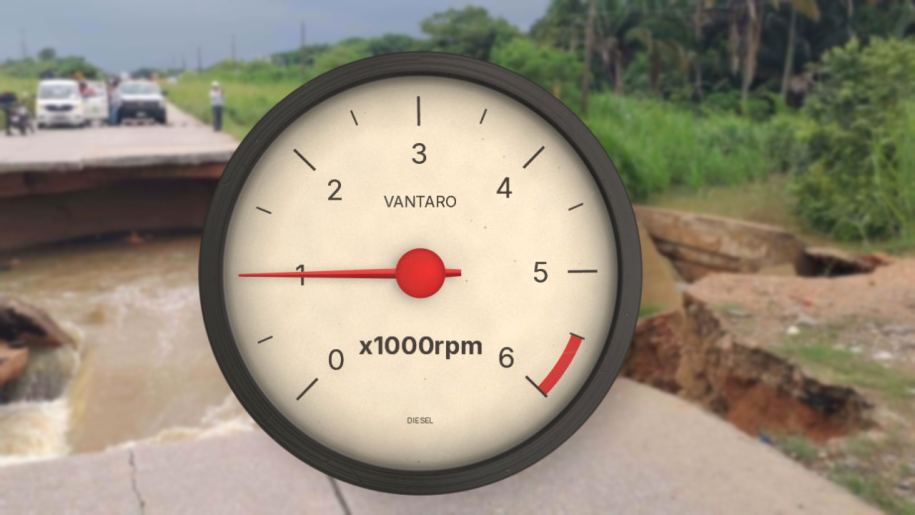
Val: 1000 rpm
